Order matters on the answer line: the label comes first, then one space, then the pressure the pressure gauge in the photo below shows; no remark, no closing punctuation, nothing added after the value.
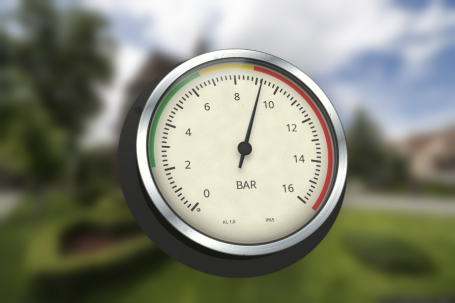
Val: 9.2 bar
